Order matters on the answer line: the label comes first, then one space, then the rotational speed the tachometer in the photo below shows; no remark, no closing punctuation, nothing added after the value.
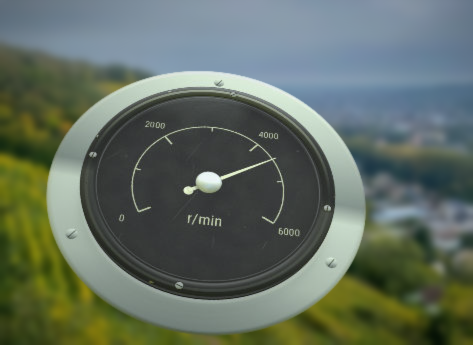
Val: 4500 rpm
